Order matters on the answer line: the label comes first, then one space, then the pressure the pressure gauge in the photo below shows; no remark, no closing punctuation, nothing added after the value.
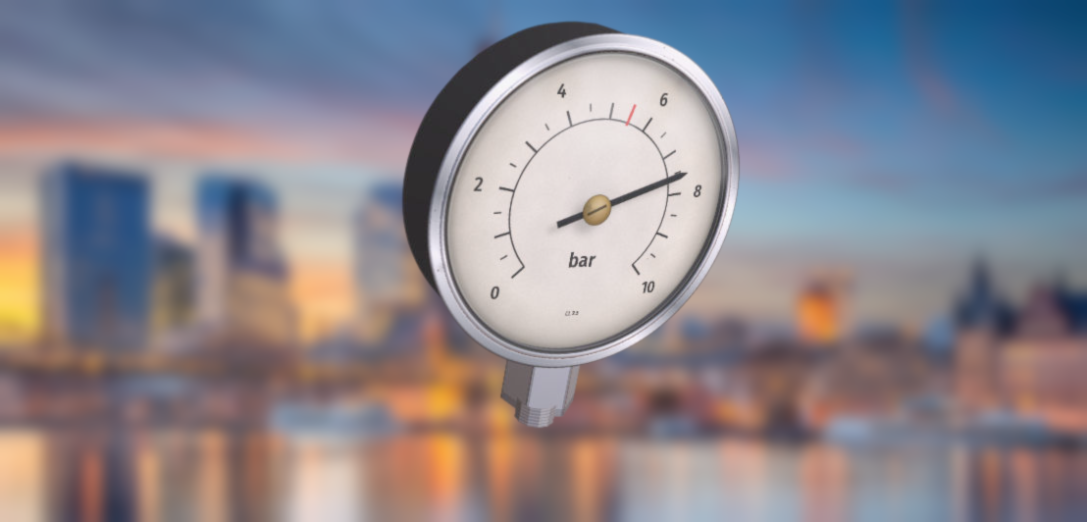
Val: 7.5 bar
